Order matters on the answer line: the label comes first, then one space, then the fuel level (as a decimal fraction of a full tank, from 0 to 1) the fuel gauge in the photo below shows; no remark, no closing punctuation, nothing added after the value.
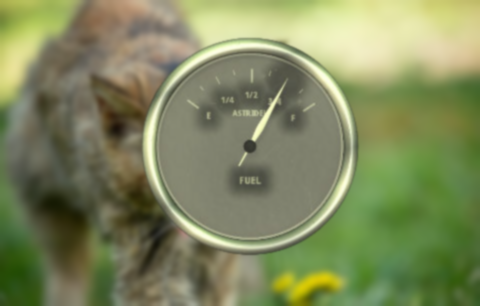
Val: 0.75
